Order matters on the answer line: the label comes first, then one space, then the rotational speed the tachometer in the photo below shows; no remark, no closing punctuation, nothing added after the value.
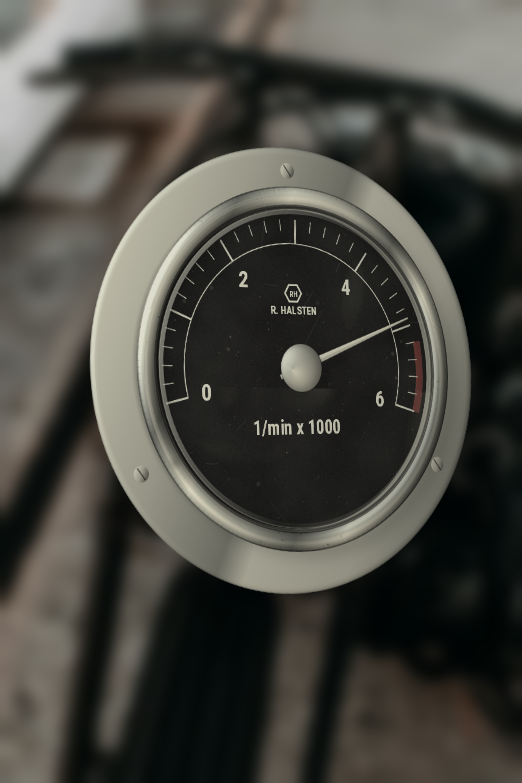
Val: 4900 rpm
